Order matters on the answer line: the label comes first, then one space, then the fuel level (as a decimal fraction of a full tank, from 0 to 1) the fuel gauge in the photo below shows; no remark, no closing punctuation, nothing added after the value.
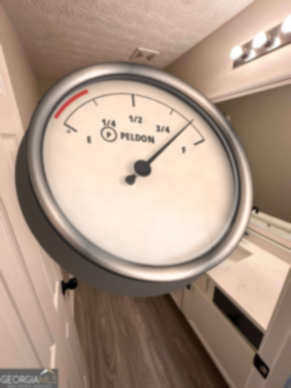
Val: 0.875
